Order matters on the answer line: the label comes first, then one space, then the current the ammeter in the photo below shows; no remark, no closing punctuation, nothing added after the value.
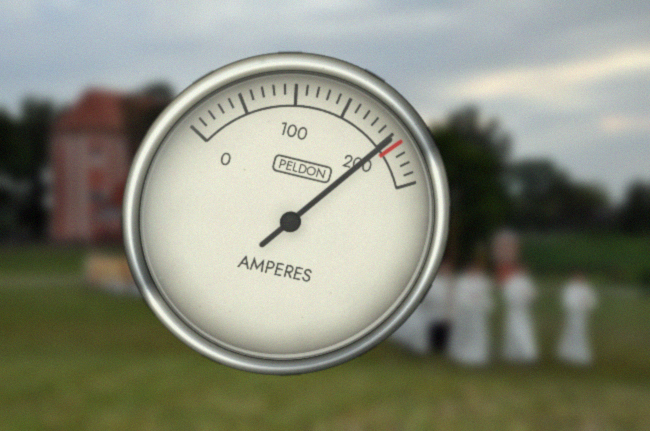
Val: 200 A
